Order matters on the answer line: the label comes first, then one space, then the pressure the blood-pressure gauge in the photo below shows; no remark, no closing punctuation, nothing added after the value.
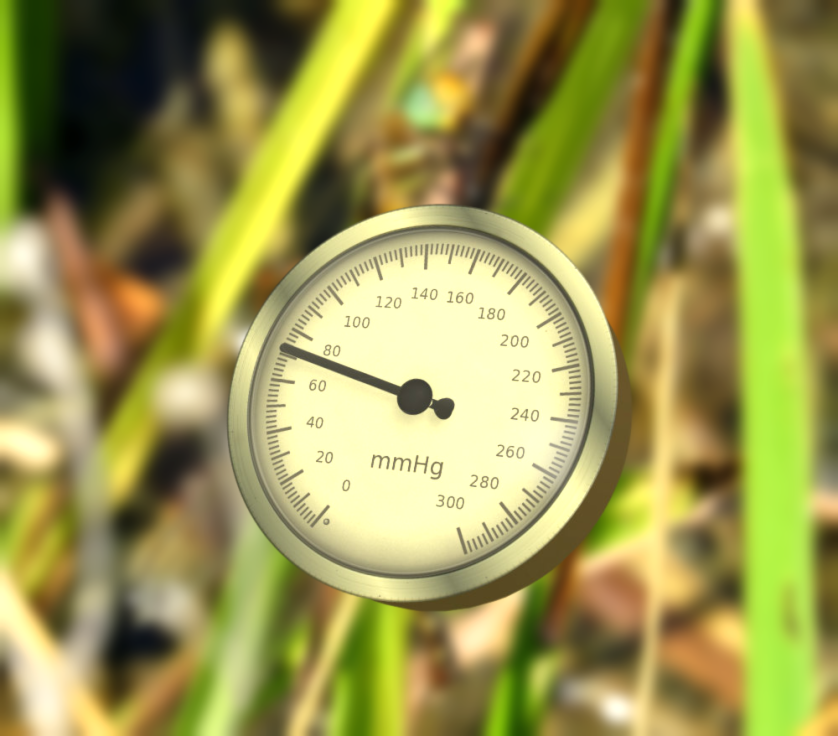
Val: 72 mmHg
